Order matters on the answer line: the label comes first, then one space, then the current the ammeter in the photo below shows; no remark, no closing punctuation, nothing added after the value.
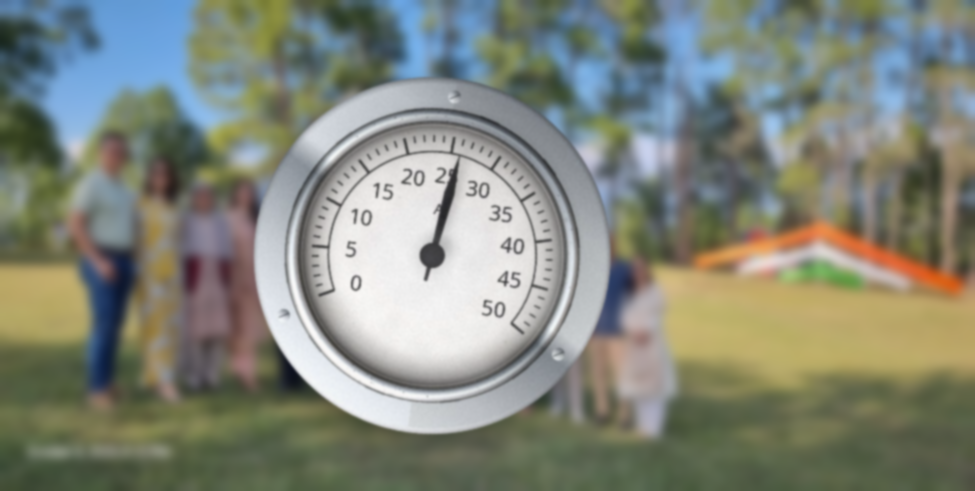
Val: 26 A
